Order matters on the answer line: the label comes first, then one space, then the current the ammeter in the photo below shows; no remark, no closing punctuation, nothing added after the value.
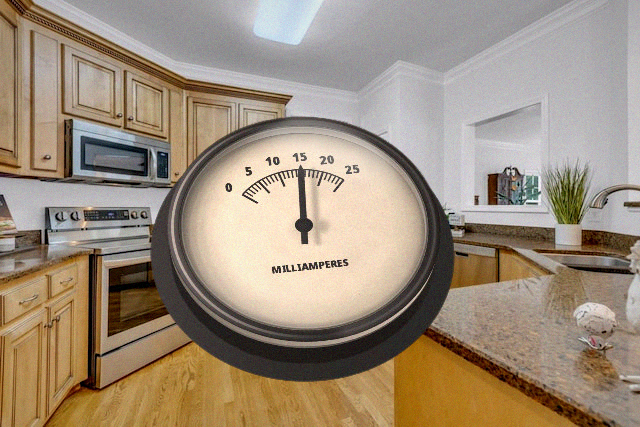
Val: 15 mA
